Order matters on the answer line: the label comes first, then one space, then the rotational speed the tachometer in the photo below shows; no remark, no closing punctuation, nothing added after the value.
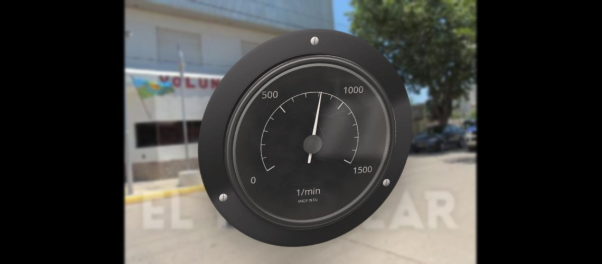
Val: 800 rpm
